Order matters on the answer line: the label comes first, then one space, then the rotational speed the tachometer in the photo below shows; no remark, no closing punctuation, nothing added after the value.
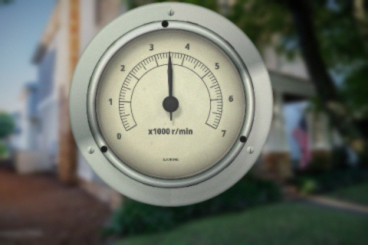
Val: 3500 rpm
